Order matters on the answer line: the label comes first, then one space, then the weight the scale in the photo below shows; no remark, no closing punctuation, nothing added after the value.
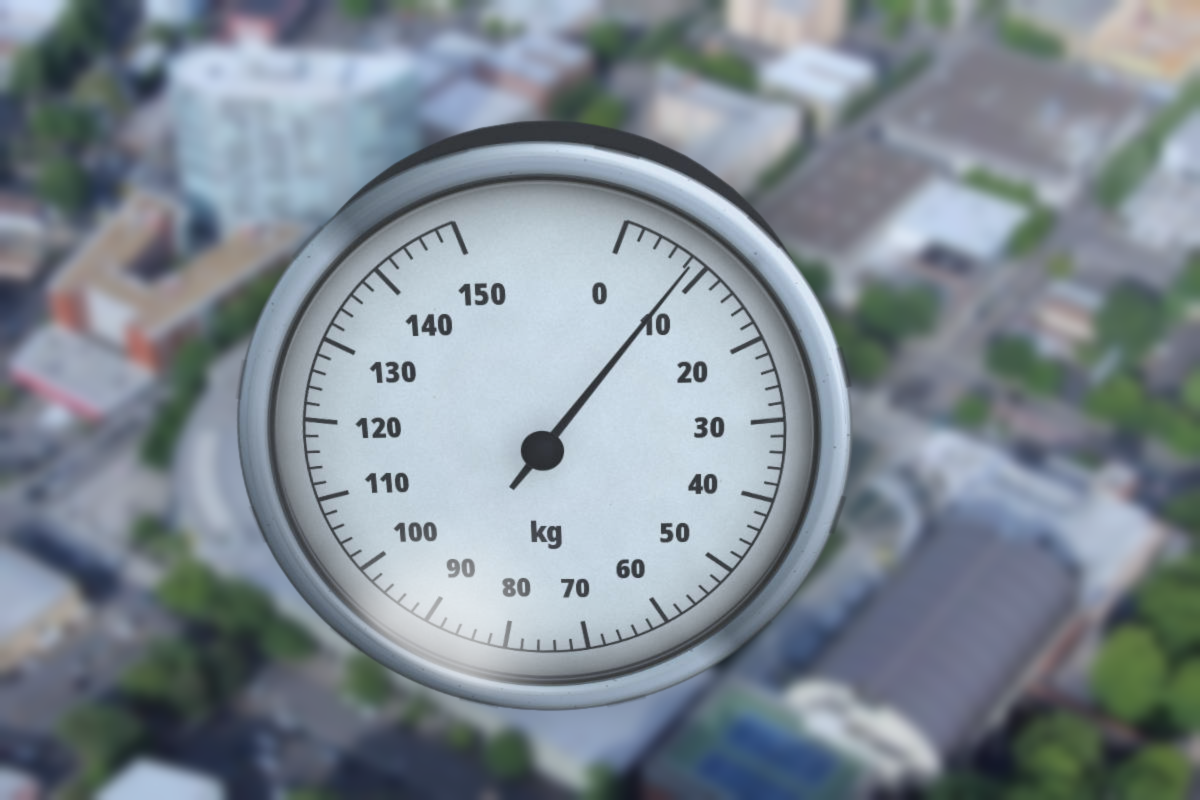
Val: 8 kg
